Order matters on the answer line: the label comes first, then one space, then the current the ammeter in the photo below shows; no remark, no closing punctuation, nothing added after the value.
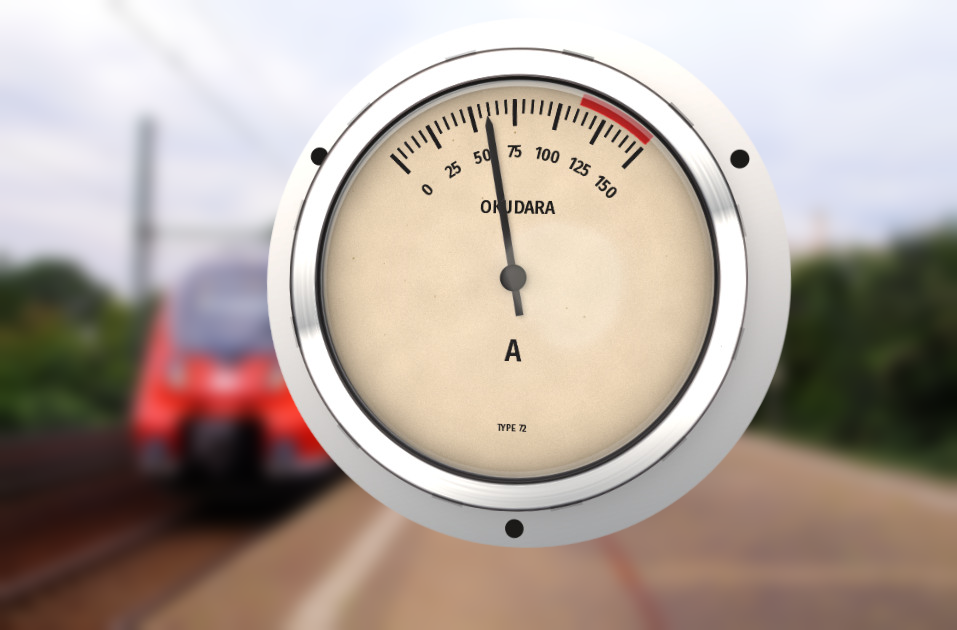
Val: 60 A
